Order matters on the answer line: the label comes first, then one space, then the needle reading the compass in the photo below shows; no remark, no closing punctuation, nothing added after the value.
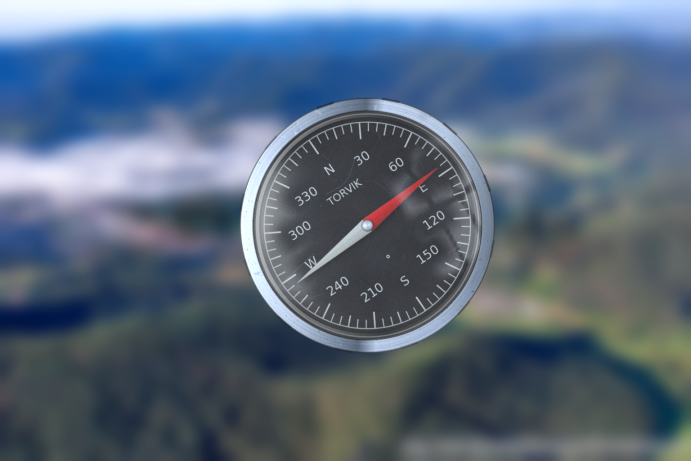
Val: 85 °
